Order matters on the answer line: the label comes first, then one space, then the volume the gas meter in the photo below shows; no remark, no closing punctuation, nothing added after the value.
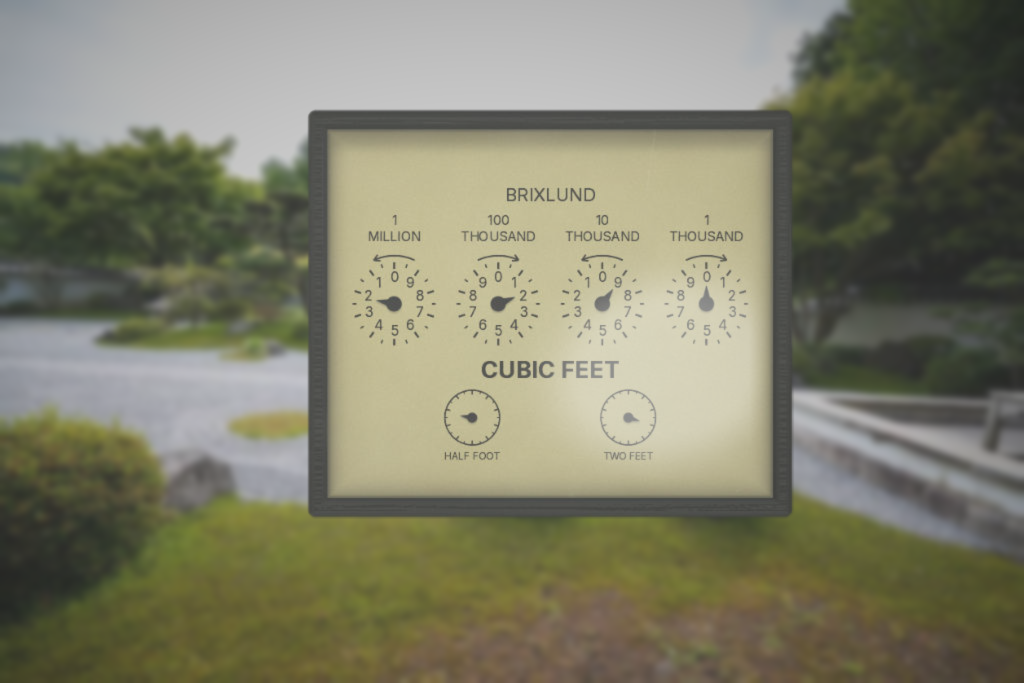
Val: 219000 ft³
